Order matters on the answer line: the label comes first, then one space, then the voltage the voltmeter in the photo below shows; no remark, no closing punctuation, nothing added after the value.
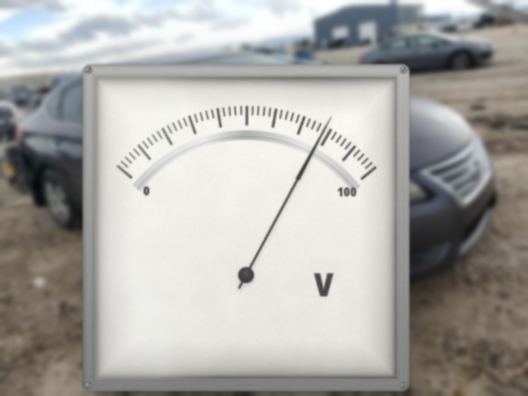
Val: 78 V
